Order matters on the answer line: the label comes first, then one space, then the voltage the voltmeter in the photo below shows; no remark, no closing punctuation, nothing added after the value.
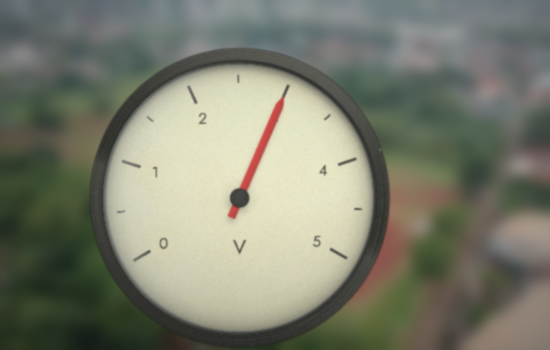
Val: 3 V
